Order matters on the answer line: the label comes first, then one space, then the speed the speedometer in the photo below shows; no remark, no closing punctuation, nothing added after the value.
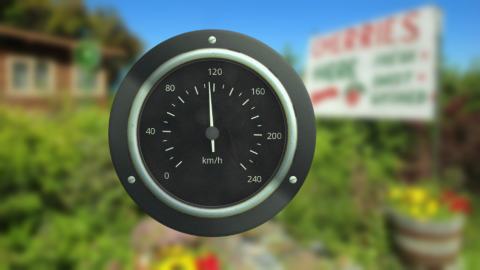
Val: 115 km/h
